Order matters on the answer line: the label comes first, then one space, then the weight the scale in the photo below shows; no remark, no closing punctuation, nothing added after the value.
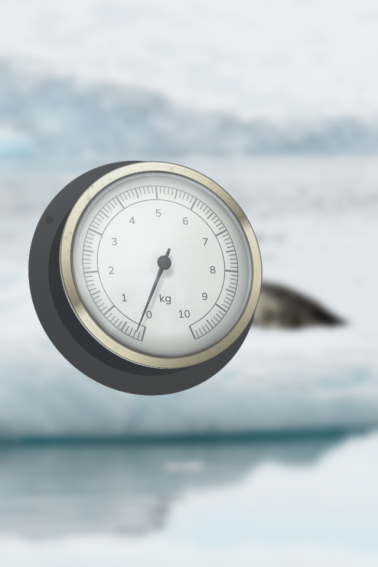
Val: 0.2 kg
